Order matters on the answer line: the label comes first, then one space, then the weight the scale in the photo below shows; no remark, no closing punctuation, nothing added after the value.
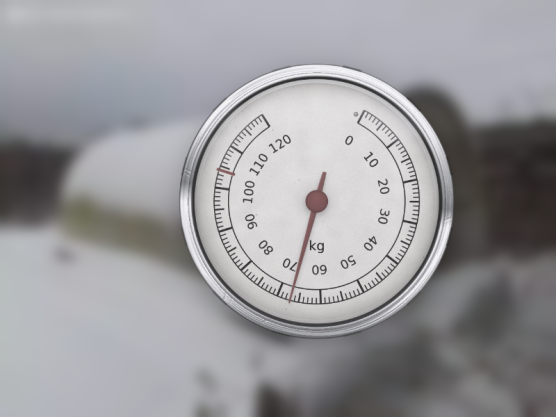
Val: 67 kg
